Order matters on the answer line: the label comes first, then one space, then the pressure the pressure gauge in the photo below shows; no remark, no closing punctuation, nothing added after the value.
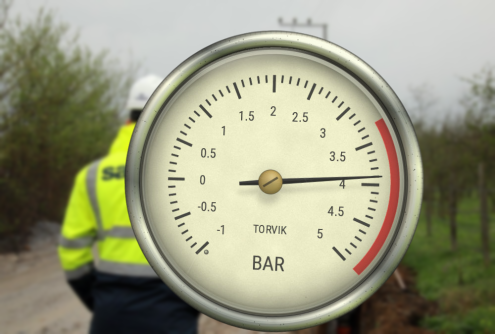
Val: 3.9 bar
